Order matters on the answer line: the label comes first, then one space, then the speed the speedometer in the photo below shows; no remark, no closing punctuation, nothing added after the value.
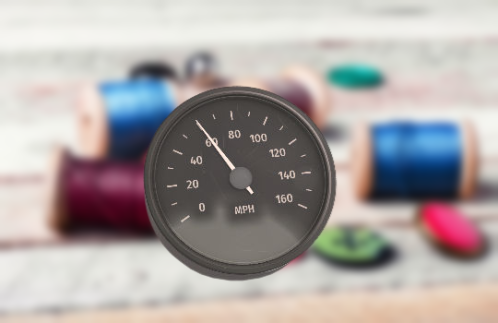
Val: 60 mph
